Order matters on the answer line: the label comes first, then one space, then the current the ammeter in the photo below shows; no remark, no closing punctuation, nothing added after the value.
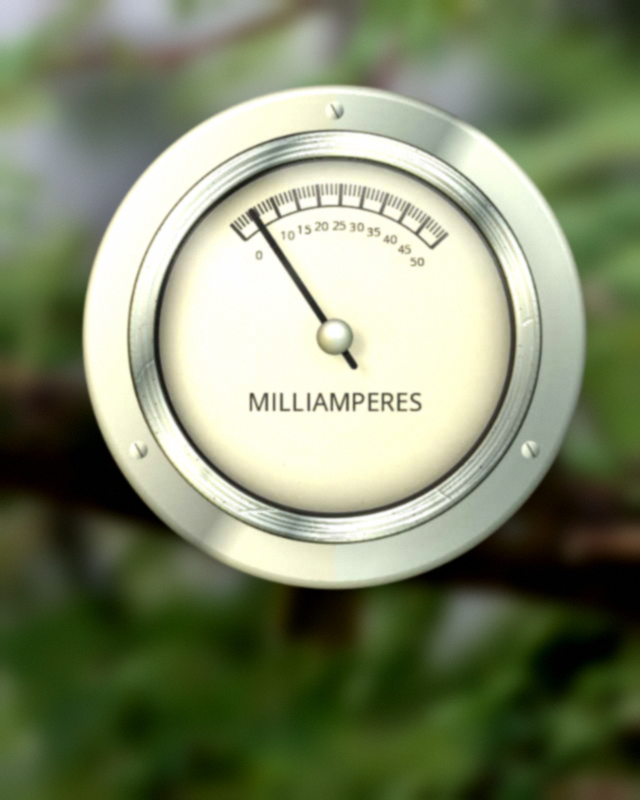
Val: 5 mA
